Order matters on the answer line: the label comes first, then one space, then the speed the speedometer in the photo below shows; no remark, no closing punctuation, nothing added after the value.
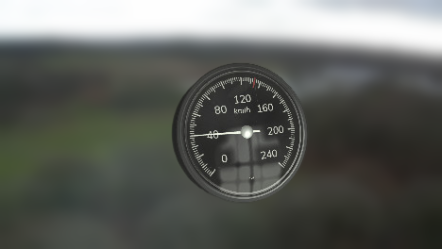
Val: 40 km/h
